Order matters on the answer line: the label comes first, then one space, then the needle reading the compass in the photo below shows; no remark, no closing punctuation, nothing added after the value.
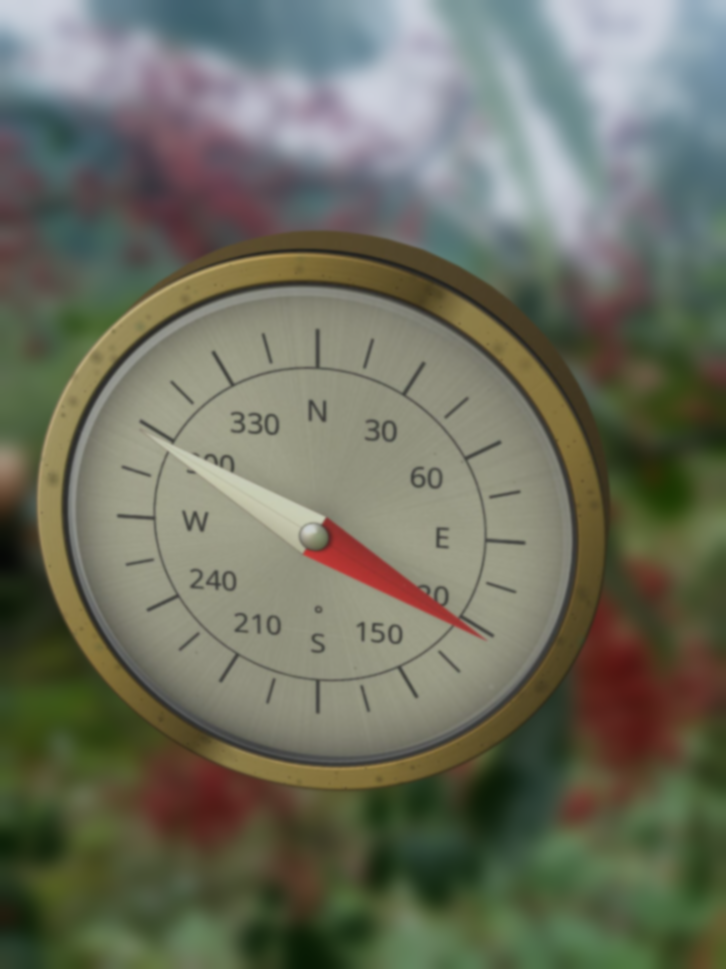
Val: 120 °
